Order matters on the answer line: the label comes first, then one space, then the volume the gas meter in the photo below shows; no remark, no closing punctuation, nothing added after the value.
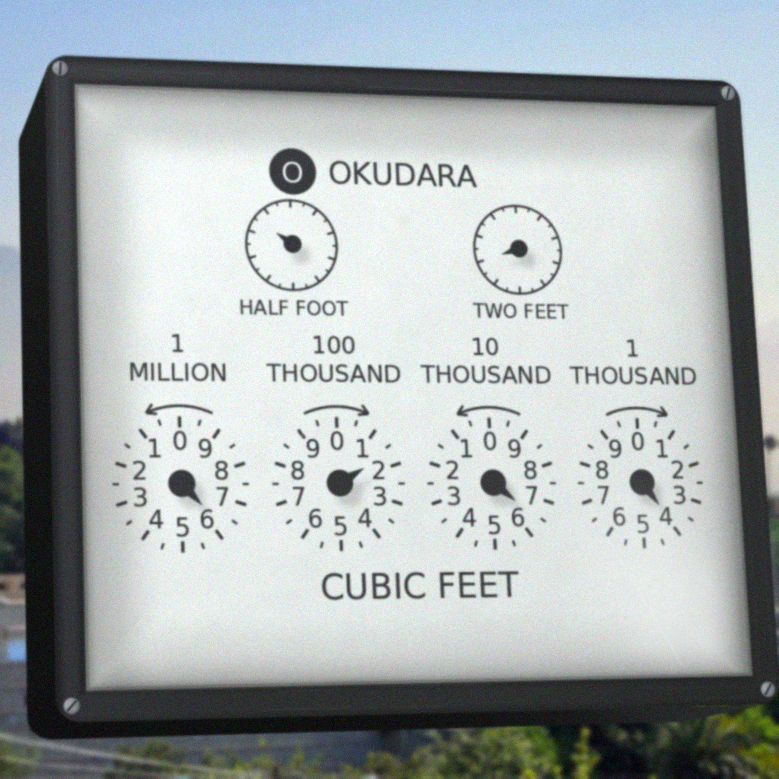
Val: 616400 ft³
